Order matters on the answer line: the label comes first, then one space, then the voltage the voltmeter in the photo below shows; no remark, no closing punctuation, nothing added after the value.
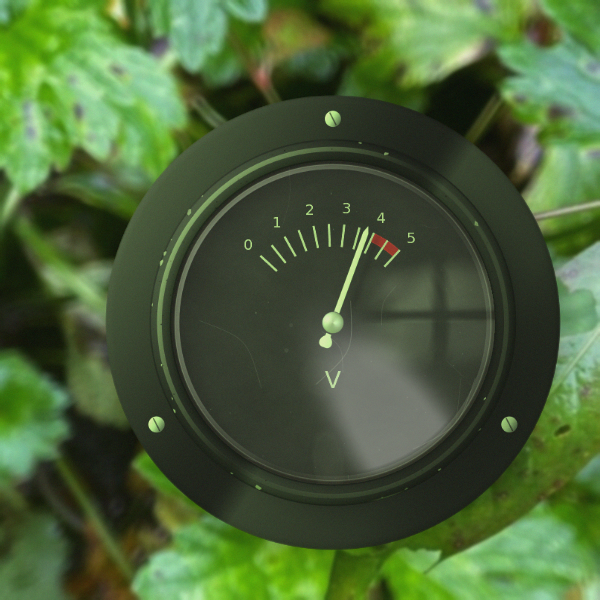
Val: 3.75 V
